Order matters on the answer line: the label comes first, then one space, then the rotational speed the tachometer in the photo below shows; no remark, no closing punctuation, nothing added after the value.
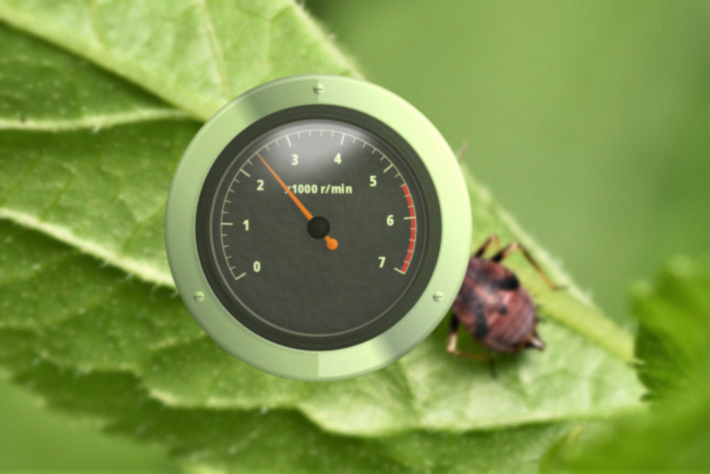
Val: 2400 rpm
